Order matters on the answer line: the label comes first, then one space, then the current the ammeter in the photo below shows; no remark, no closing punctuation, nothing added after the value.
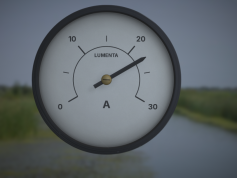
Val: 22.5 A
